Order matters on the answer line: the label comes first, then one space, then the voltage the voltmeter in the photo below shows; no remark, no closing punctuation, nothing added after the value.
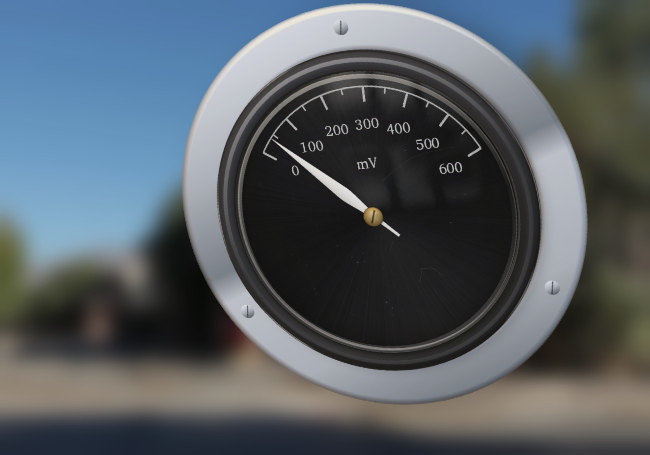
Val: 50 mV
